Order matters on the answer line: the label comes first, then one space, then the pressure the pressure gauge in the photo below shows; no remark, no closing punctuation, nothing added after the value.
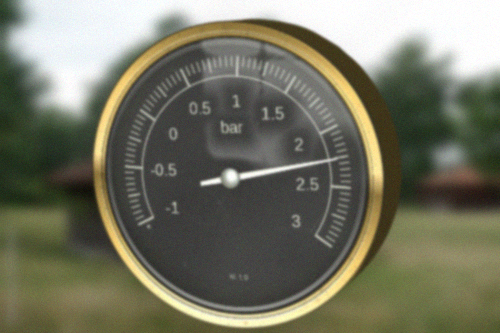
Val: 2.25 bar
